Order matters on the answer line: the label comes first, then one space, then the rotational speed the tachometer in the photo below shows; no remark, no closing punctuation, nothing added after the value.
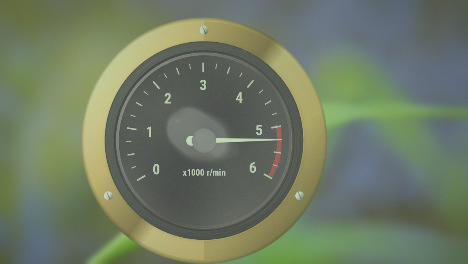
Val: 5250 rpm
